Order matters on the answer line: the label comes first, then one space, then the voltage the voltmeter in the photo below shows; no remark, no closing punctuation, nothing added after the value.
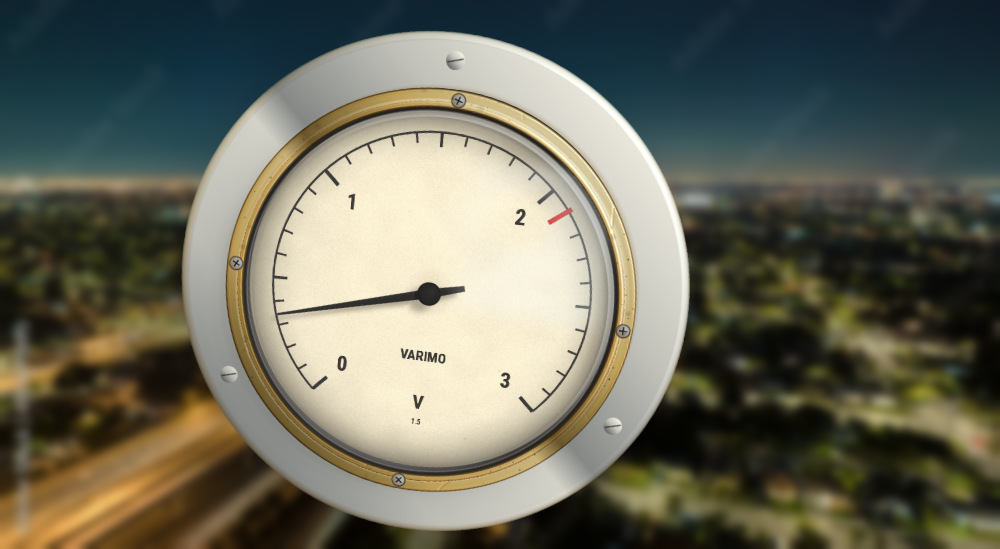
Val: 0.35 V
